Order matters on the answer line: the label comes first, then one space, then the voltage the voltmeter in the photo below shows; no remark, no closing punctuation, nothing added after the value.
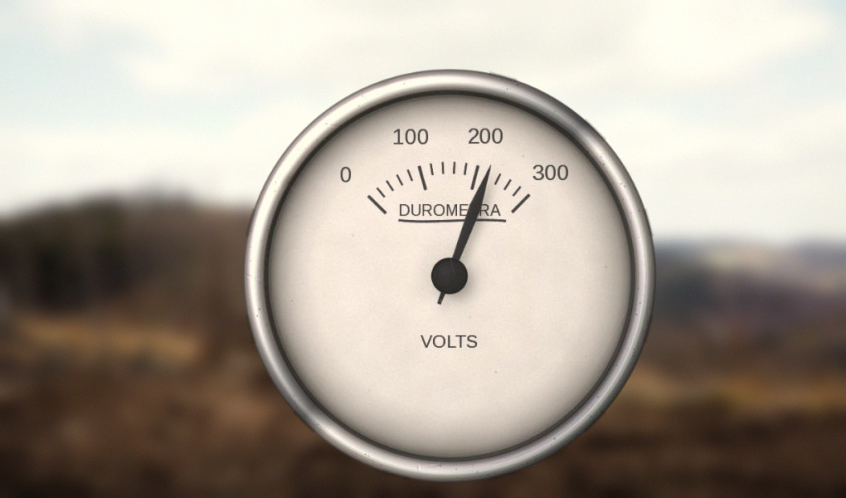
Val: 220 V
